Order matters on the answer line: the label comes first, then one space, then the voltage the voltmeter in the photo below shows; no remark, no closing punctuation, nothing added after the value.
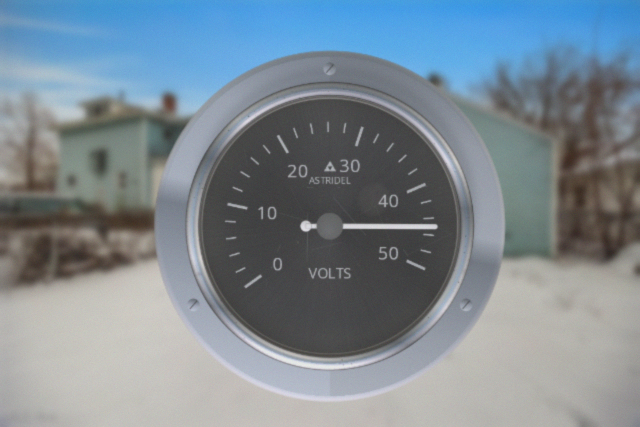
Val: 45 V
